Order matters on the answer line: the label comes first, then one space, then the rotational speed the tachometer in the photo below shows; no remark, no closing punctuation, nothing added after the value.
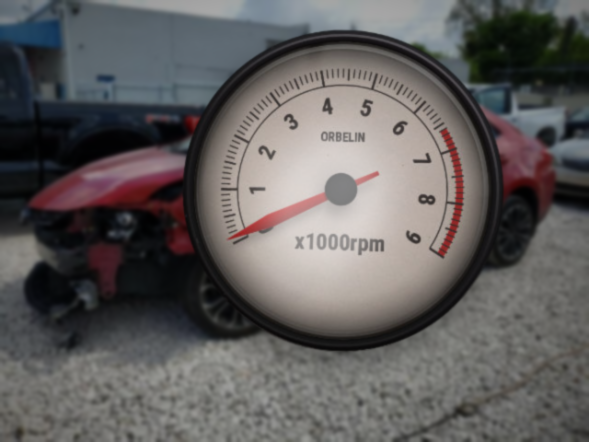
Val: 100 rpm
